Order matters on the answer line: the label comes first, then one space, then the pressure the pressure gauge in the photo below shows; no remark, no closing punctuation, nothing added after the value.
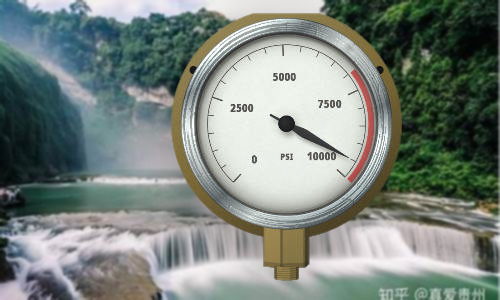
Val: 9500 psi
